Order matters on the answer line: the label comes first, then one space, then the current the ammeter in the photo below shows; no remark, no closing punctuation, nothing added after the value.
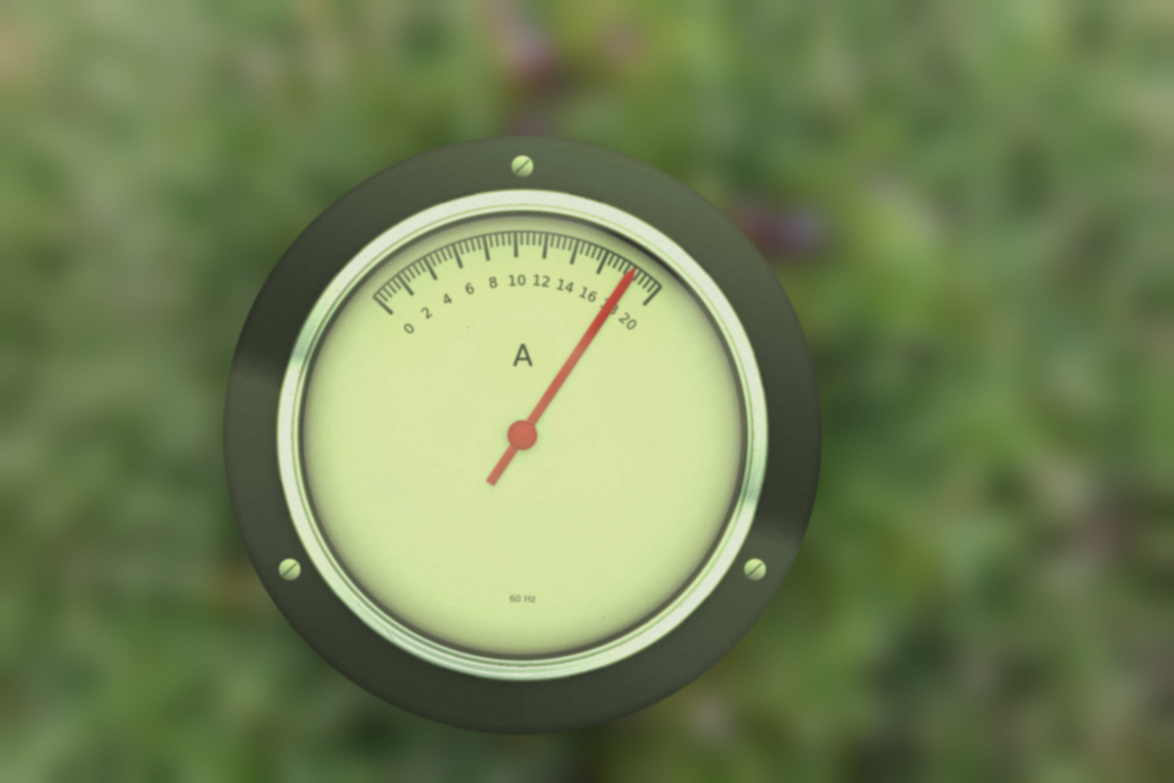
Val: 18 A
